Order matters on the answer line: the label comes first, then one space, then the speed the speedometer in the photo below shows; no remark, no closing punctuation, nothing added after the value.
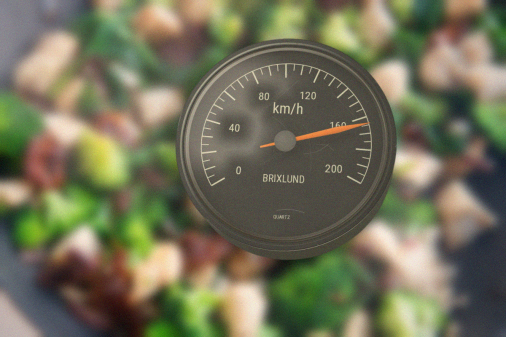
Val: 165 km/h
